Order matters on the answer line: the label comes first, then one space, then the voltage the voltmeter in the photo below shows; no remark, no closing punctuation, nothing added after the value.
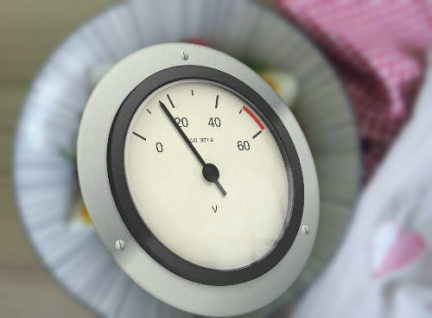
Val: 15 V
